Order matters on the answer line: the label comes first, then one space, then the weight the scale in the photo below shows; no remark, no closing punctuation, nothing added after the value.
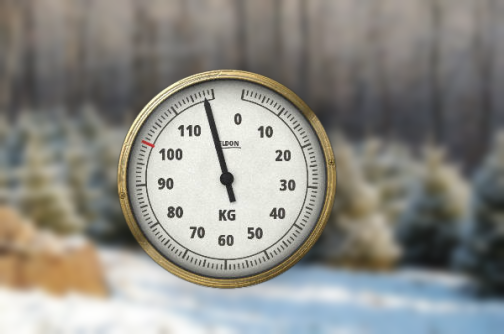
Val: 118 kg
